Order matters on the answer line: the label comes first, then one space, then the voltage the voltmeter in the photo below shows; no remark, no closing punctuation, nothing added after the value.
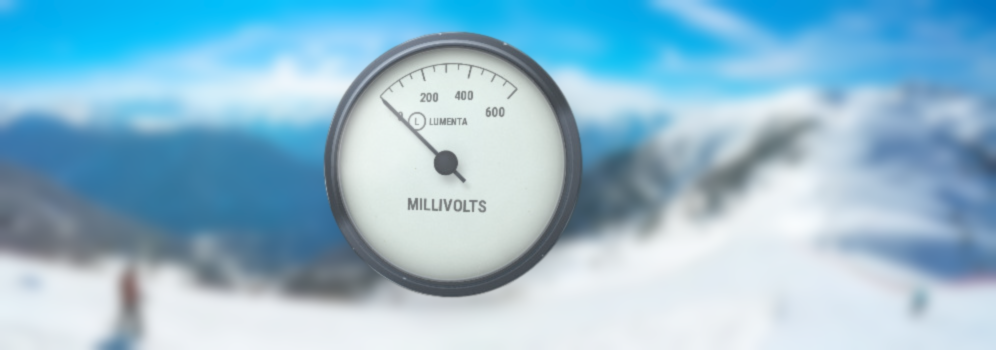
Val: 0 mV
